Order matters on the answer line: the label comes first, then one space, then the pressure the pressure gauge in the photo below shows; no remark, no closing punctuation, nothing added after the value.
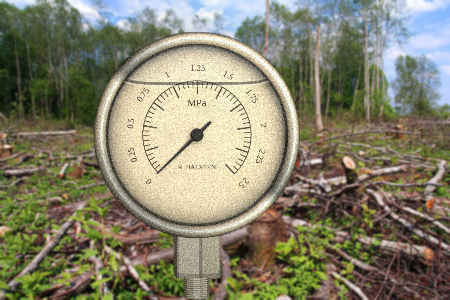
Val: 0 MPa
